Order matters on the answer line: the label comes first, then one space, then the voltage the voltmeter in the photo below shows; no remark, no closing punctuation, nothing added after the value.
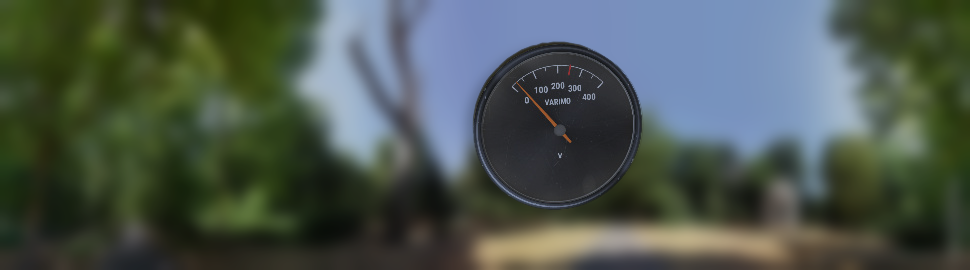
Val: 25 V
